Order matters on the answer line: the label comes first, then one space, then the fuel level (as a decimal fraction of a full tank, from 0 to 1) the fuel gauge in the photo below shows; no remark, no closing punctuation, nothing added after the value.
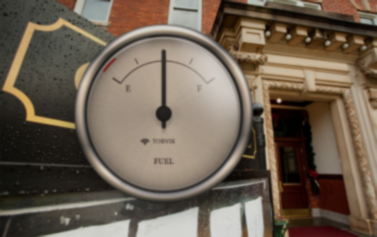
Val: 0.5
